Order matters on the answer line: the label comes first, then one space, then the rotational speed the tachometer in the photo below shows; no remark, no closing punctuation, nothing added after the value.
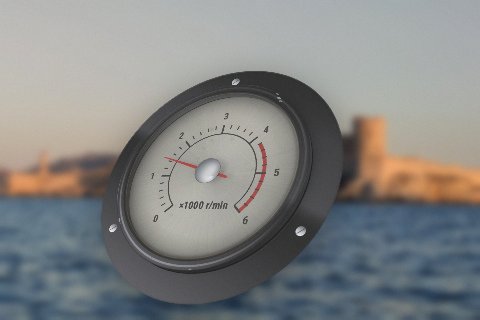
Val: 1400 rpm
